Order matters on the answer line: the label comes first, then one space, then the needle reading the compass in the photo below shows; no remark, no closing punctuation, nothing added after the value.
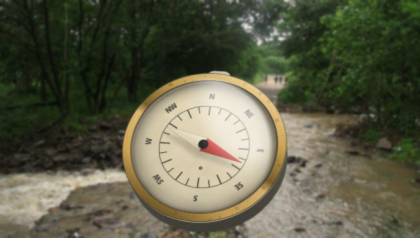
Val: 112.5 °
